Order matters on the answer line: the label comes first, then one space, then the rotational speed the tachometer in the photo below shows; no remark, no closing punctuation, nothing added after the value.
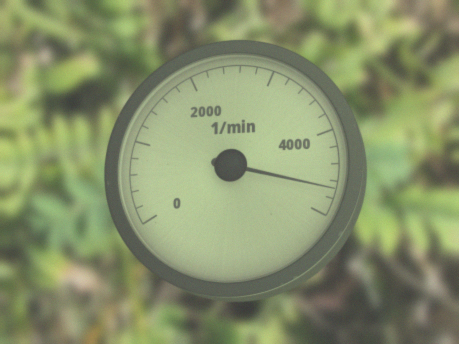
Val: 4700 rpm
